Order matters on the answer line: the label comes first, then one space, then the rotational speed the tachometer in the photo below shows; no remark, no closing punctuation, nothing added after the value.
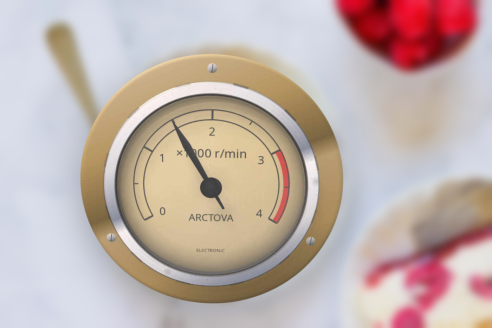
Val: 1500 rpm
